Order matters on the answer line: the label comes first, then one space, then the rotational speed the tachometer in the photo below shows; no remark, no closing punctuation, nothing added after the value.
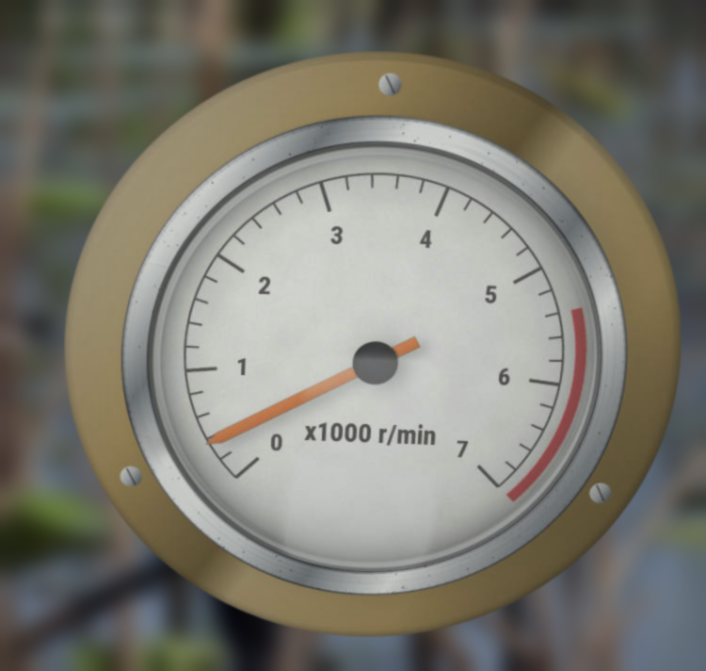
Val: 400 rpm
